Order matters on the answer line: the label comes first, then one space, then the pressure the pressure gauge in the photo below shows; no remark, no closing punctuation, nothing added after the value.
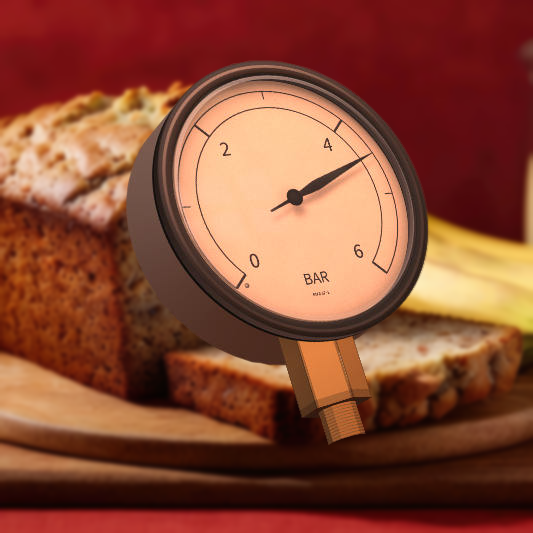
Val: 4.5 bar
